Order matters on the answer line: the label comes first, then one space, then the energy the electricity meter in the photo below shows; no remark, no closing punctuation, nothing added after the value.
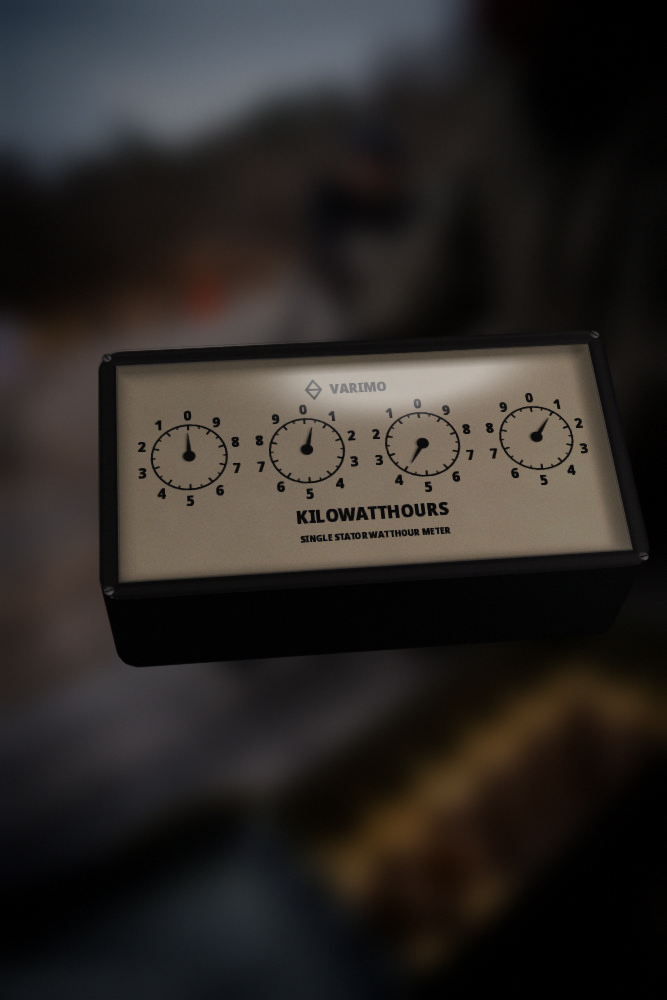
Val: 41 kWh
